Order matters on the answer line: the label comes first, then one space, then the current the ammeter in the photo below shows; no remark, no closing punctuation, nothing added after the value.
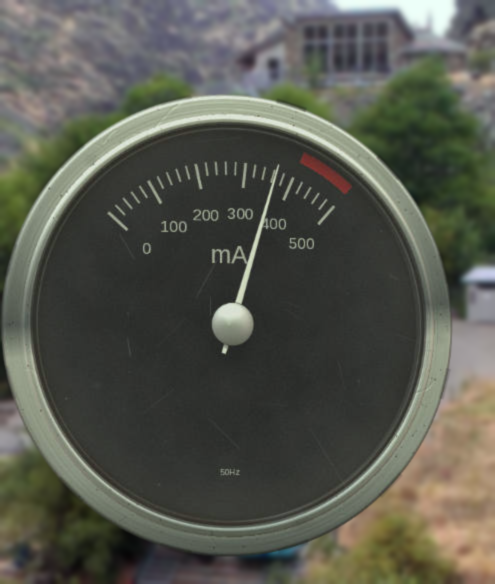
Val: 360 mA
